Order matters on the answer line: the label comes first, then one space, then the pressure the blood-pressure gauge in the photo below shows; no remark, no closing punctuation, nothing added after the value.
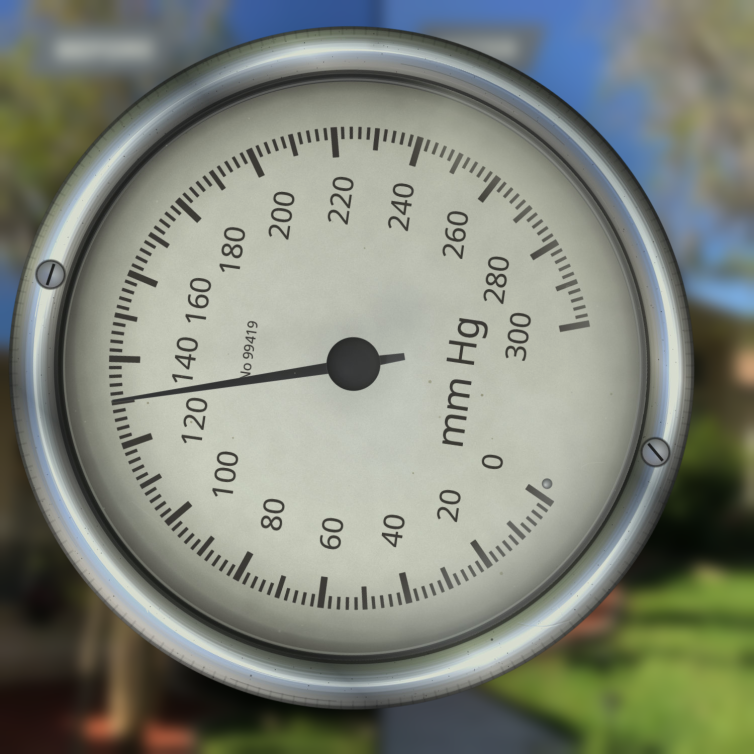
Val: 130 mmHg
